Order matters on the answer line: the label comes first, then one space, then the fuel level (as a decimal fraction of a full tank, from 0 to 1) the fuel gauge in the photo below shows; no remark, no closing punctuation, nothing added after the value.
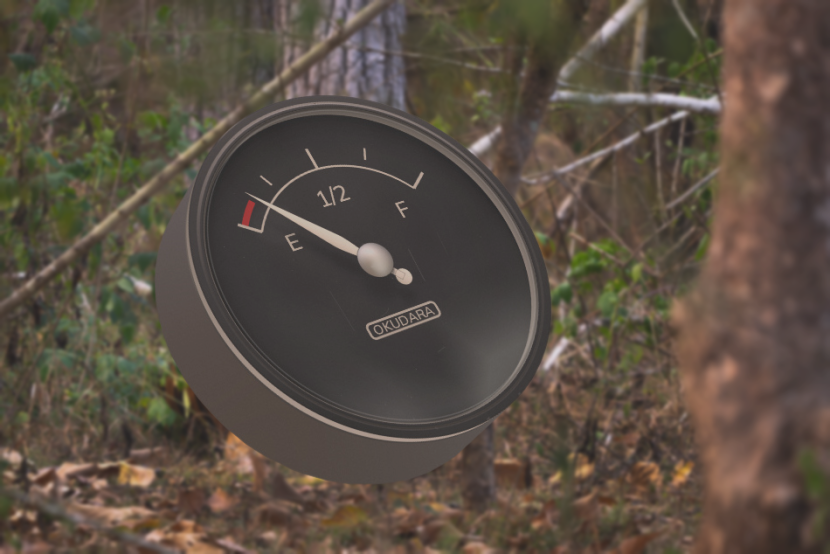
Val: 0.125
